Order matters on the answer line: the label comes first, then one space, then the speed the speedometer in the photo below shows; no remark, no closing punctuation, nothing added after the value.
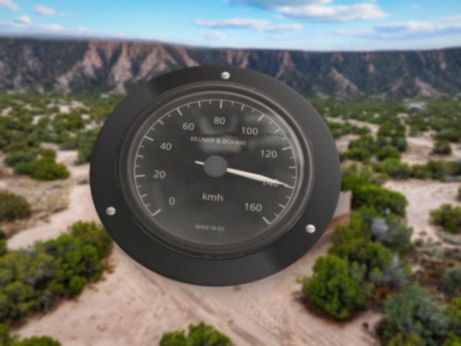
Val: 140 km/h
